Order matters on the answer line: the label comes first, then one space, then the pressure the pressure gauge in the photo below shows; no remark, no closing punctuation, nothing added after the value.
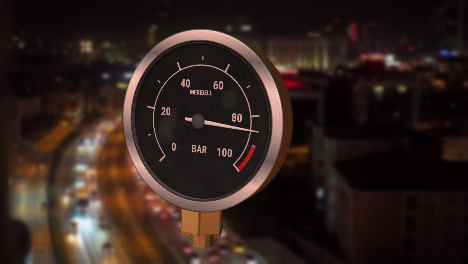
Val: 85 bar
